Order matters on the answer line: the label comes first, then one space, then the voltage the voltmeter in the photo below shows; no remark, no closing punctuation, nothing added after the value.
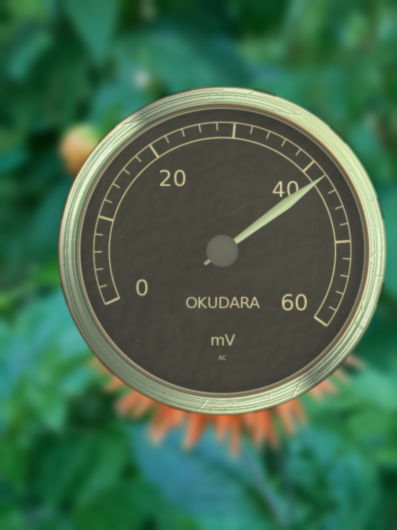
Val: 42 mV
